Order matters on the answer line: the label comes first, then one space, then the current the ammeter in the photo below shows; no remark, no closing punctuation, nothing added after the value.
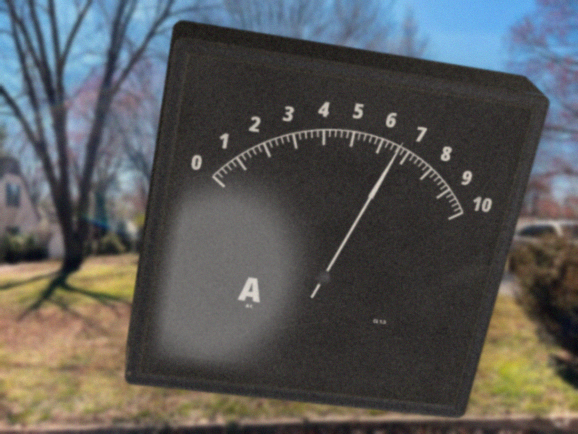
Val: 6.6 A
